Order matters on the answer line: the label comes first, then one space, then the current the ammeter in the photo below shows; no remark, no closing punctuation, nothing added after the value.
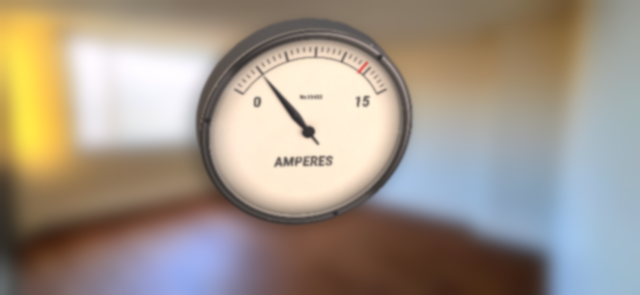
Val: 2.5 A
